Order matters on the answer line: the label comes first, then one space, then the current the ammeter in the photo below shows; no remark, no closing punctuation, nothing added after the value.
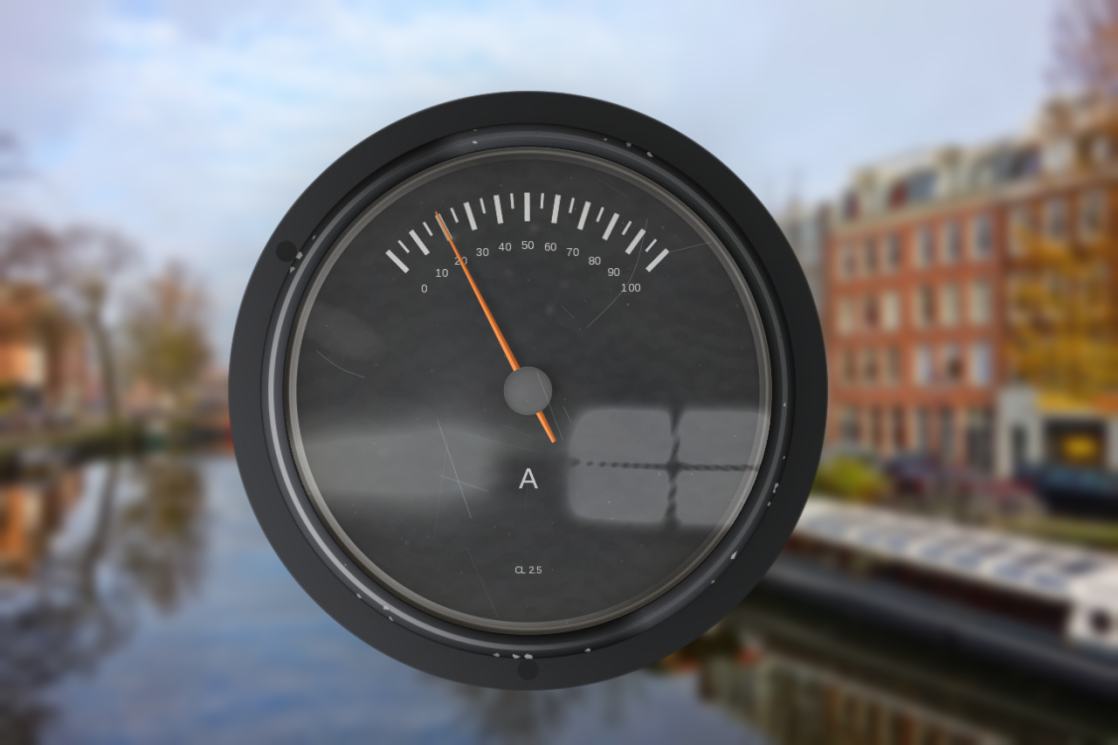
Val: 20 A
